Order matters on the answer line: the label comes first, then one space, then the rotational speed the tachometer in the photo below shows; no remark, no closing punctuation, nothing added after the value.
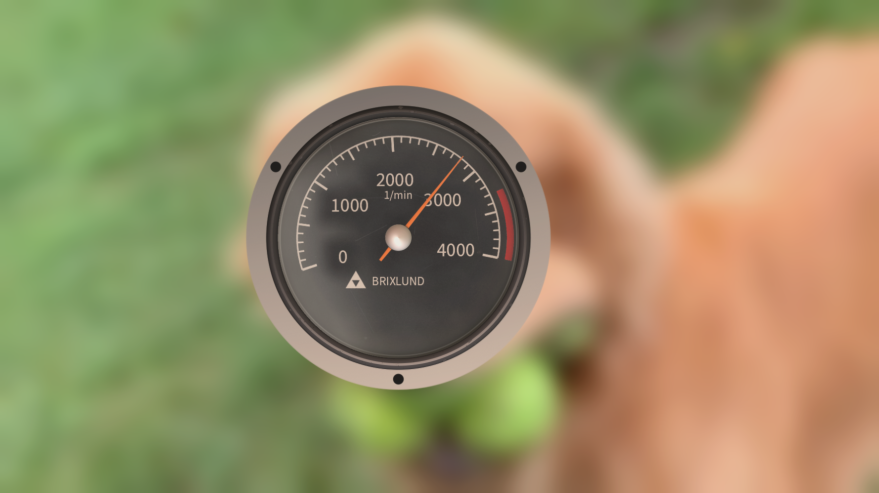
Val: 2800 rpm
